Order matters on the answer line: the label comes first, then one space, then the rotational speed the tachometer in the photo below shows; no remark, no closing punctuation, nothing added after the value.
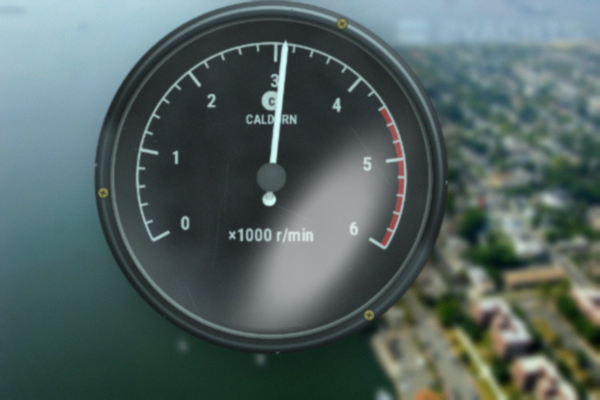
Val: 3100 rpm
